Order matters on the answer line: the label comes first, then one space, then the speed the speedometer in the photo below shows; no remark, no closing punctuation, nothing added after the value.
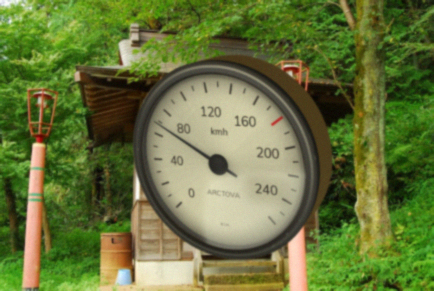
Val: 70 km/h
